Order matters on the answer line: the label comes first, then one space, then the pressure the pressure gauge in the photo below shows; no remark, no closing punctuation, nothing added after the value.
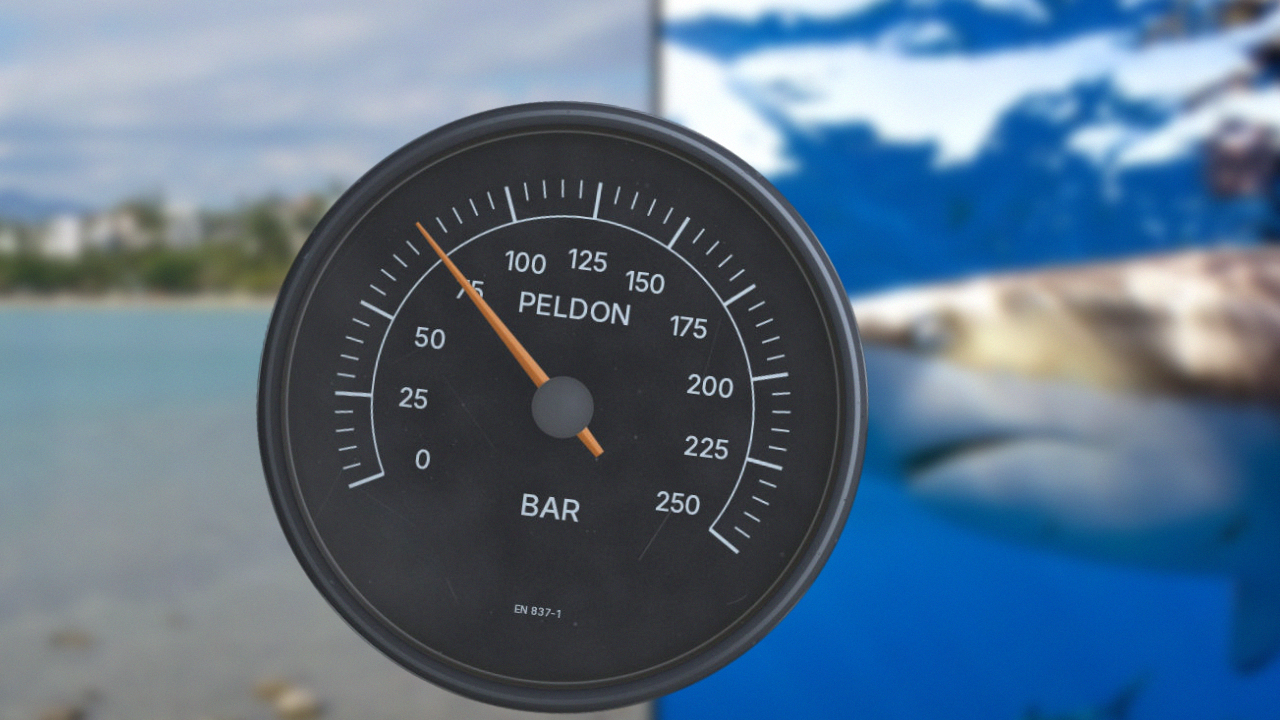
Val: 75 bar
